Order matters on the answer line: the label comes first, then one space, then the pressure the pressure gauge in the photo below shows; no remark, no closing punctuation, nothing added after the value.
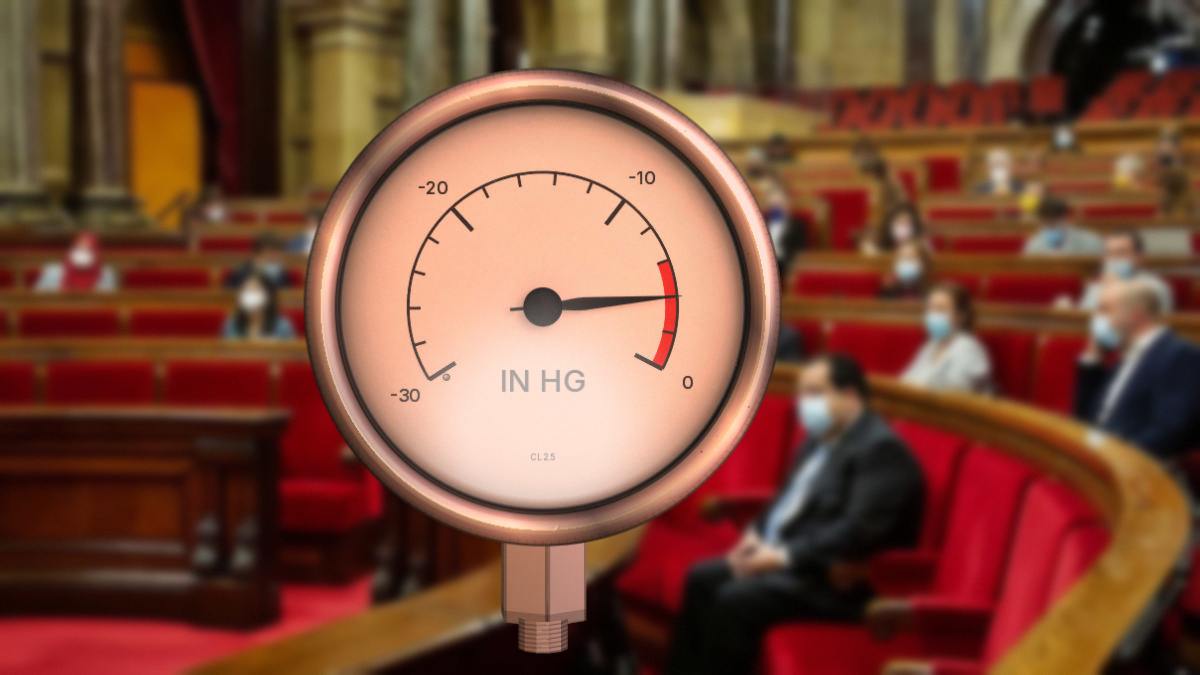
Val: -4 inHg
